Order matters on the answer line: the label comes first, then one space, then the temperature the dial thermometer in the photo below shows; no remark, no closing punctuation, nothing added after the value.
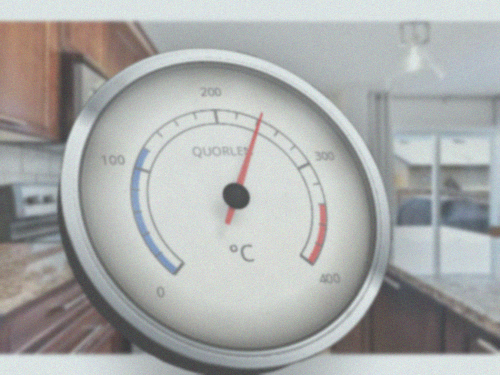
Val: 240 °C
